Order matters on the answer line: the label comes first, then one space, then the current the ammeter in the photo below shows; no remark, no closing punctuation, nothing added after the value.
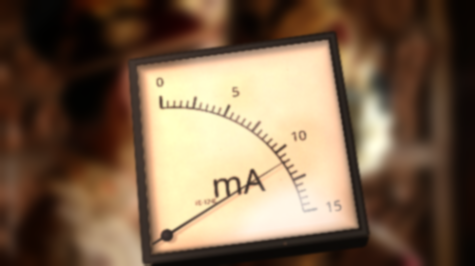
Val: 11 mA
